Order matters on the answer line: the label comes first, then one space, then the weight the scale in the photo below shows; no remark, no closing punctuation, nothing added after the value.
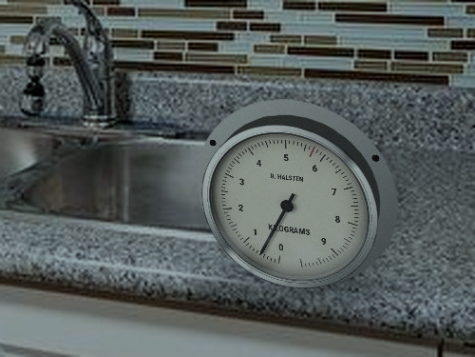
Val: 0.5 kg
